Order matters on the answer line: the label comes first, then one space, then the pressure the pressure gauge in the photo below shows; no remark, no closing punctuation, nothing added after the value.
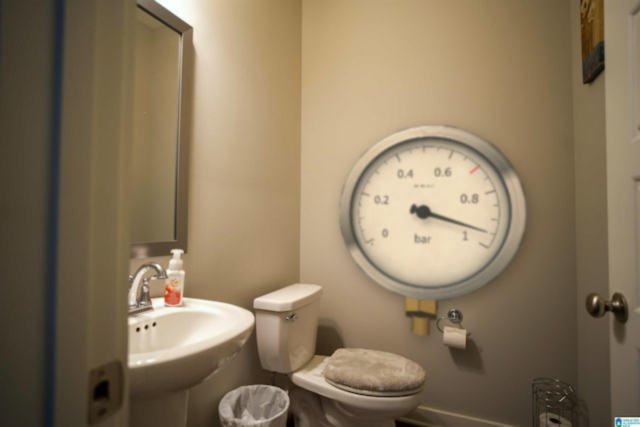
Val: 0.95 bar
